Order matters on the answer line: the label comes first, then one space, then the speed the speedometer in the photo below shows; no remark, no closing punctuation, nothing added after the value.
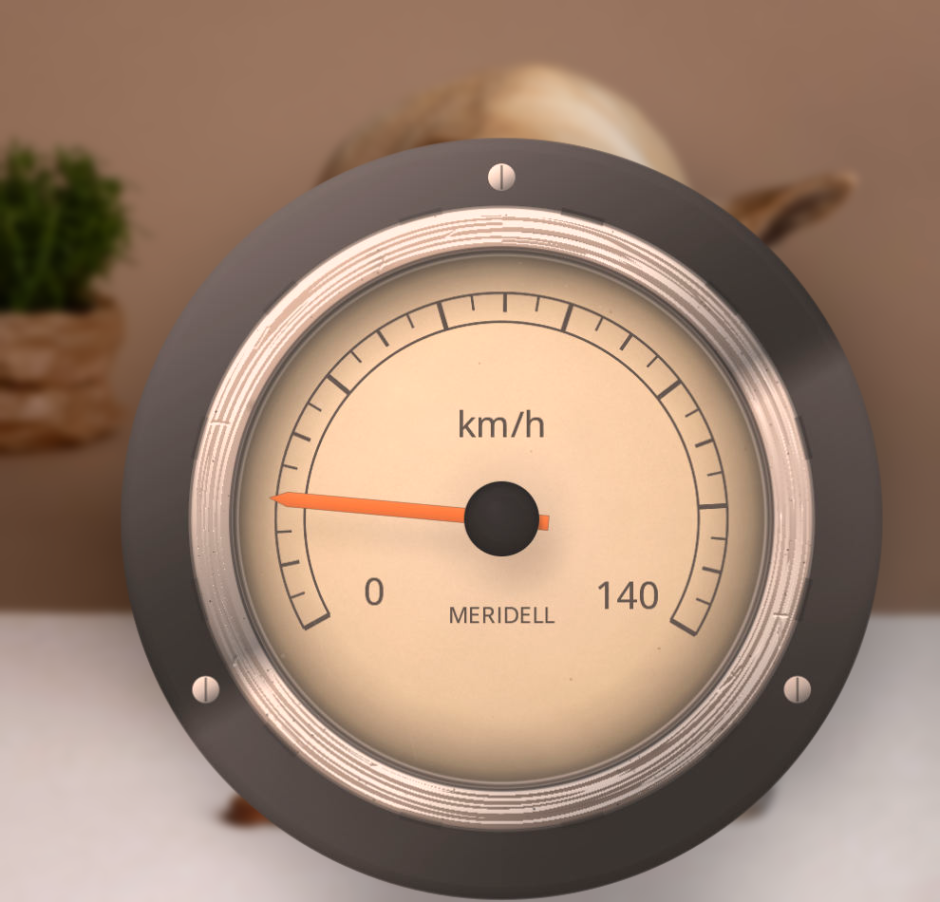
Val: 20 km/h
